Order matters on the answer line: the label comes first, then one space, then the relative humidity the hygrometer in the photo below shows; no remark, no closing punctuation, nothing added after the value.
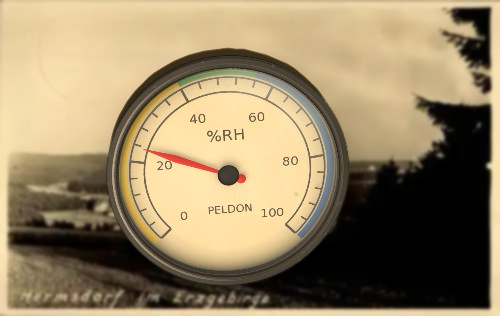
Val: 24 %
